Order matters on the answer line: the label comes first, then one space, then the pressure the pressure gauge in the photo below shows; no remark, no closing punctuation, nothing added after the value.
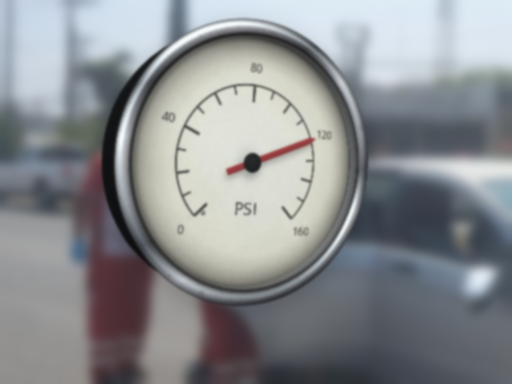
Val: 120 psi
